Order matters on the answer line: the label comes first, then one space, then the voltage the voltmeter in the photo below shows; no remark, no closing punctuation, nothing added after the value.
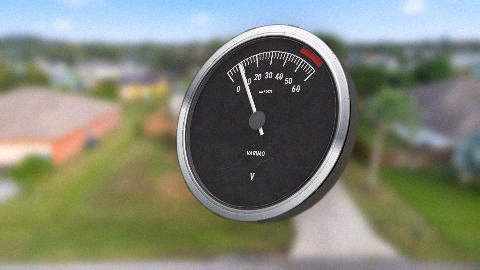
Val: 10 V
